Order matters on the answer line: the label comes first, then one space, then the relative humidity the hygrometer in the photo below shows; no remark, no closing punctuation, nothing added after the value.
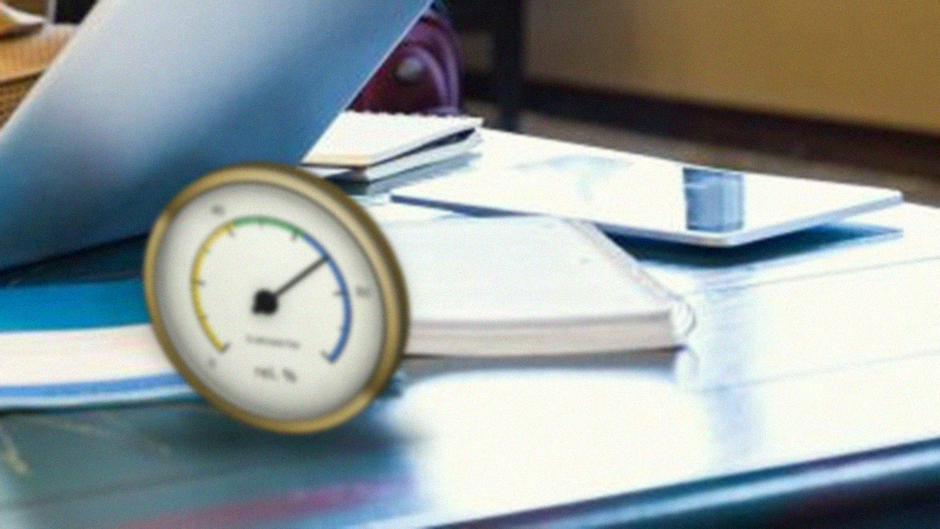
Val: 70 %
